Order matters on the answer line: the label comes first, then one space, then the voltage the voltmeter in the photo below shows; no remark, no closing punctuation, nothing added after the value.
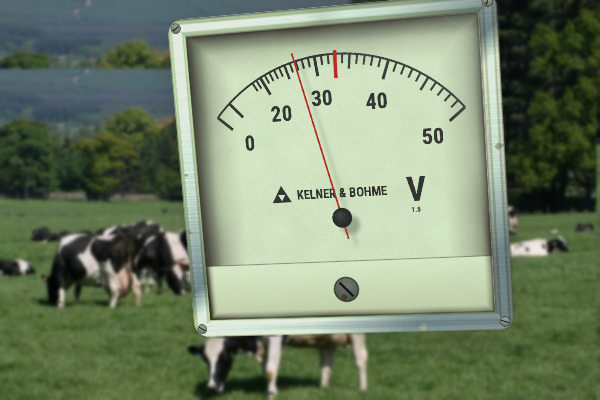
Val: 27 V
